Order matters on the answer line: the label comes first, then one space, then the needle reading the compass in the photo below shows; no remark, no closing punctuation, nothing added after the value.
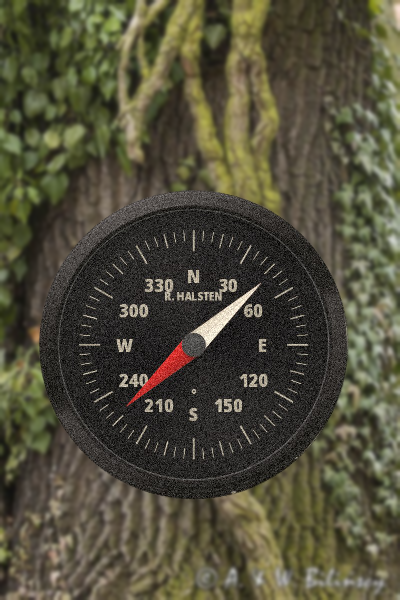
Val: 227.5 °
